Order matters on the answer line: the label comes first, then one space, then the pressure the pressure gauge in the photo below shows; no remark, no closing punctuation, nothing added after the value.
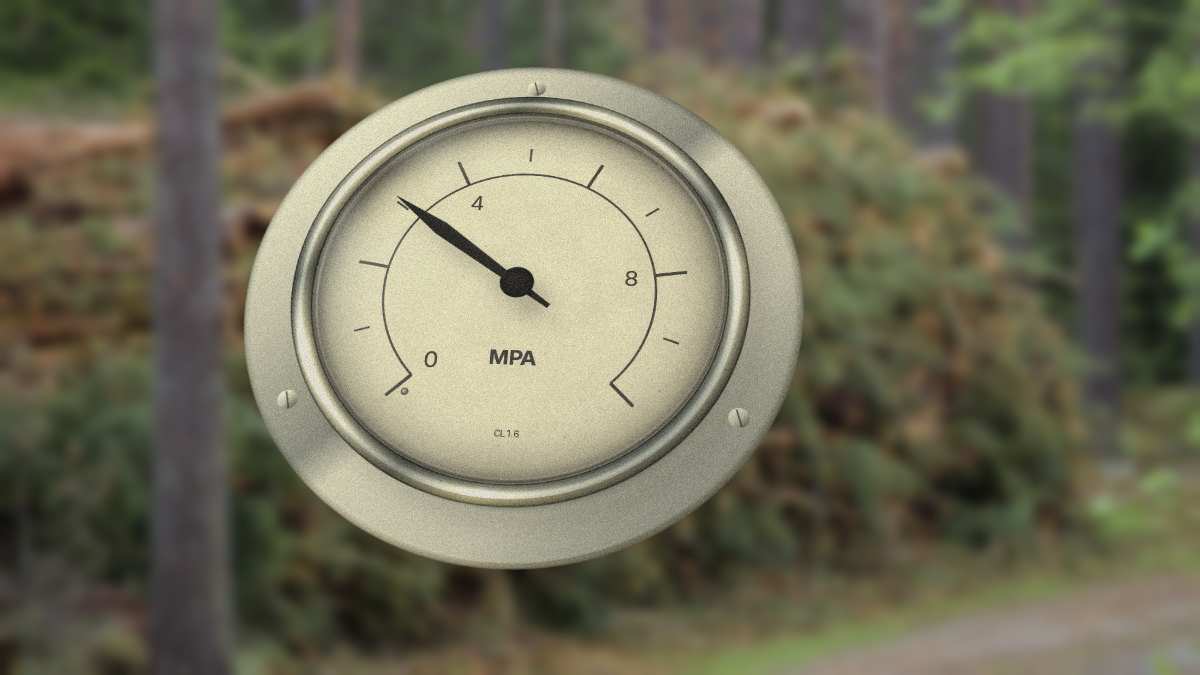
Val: 3 MPa
